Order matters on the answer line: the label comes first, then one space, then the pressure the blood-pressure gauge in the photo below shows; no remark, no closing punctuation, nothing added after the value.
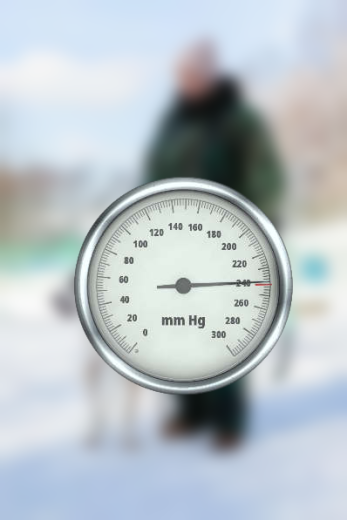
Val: 240 mmHg
